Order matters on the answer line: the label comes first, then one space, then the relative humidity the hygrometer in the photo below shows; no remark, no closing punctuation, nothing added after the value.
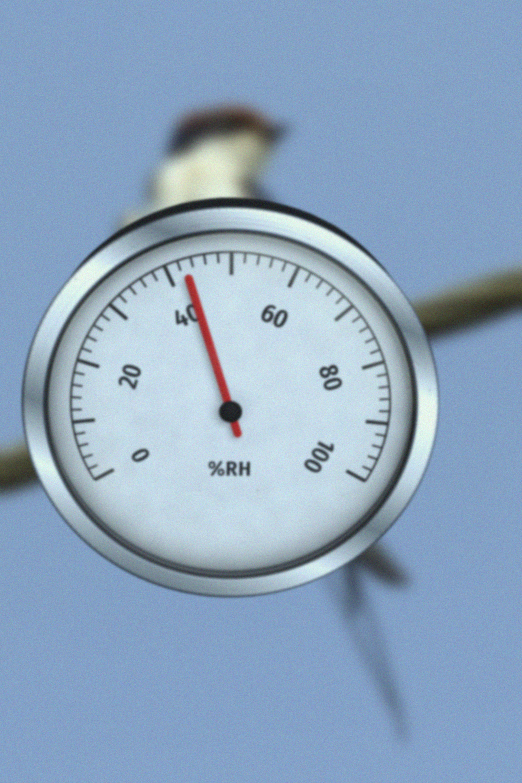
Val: 43 %
